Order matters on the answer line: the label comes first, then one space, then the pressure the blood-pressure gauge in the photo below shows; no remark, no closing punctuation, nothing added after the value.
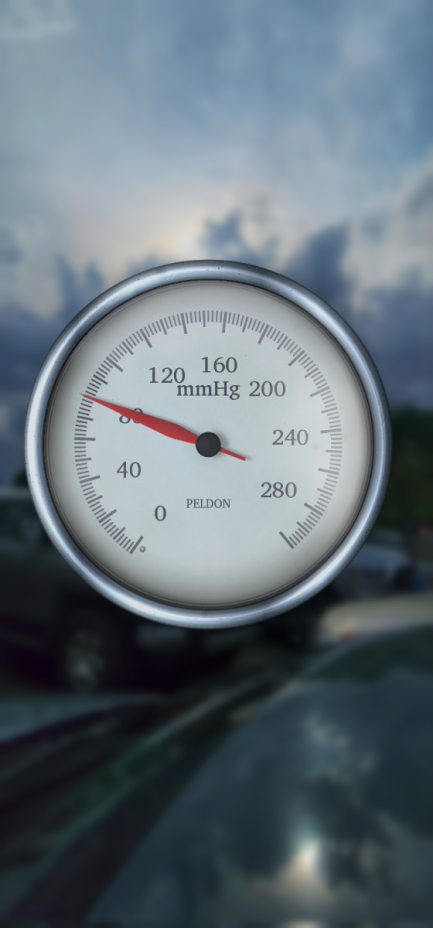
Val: 80 mmHg
